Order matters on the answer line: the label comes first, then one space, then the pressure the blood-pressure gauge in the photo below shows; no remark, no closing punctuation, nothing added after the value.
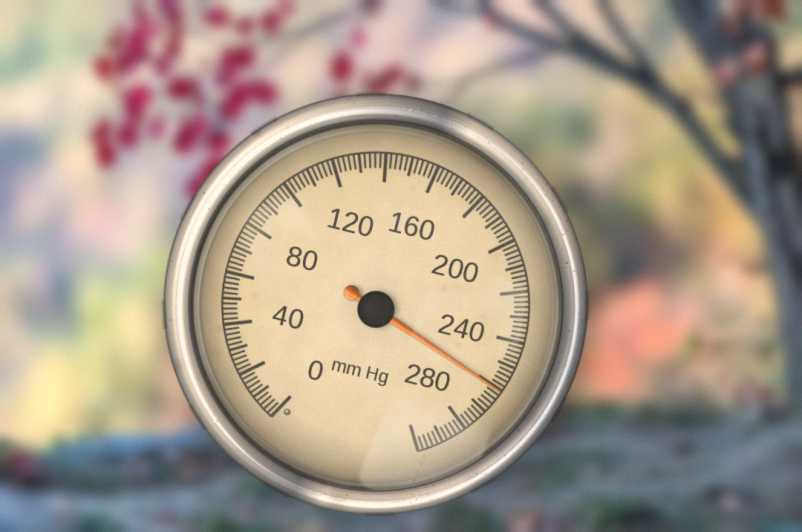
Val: 260 mmHg
